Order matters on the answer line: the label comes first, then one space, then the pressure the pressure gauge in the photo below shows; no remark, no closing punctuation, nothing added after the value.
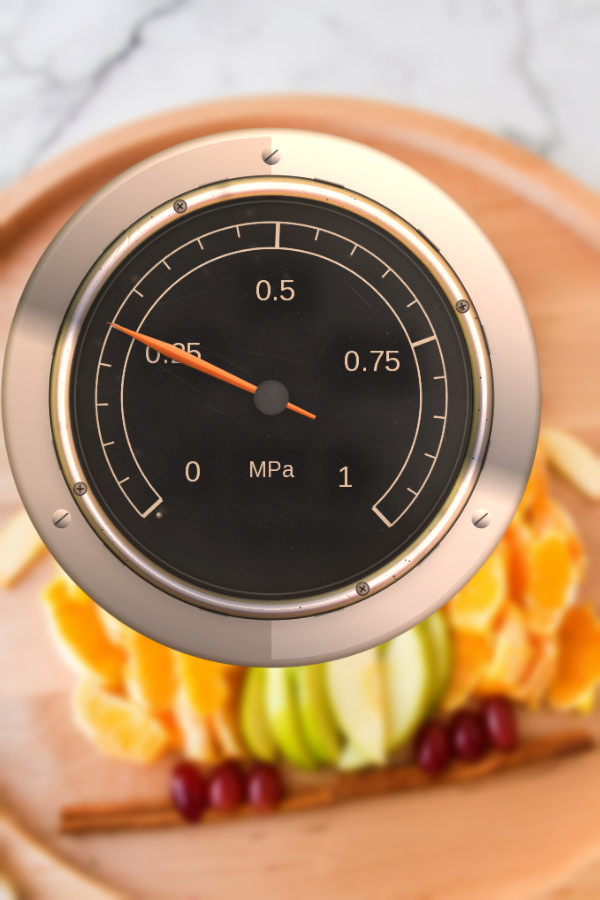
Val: 0.25 MPa
